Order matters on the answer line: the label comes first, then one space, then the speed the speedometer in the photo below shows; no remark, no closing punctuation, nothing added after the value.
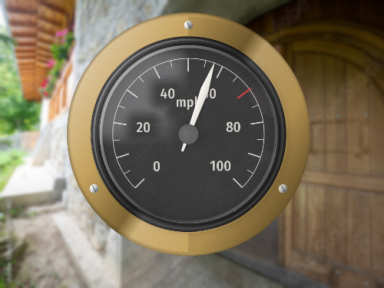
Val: 57.5 mph
